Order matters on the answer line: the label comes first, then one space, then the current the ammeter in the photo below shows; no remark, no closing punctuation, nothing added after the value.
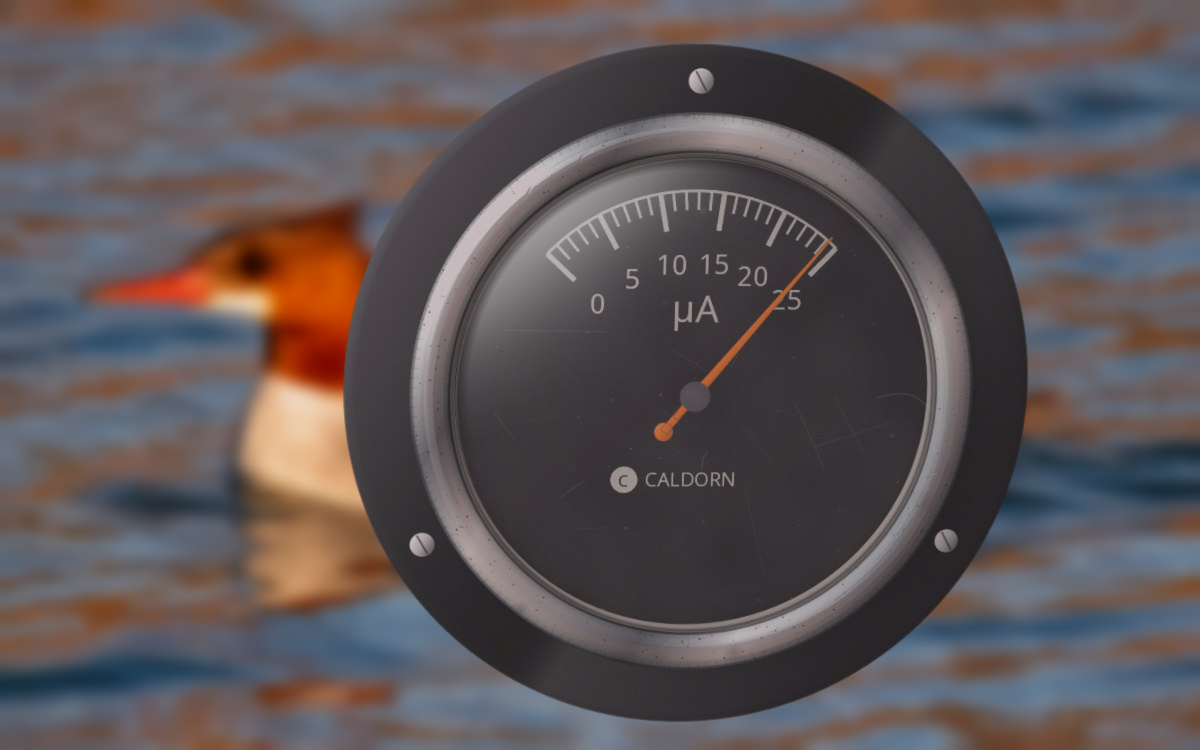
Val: 24 µA
